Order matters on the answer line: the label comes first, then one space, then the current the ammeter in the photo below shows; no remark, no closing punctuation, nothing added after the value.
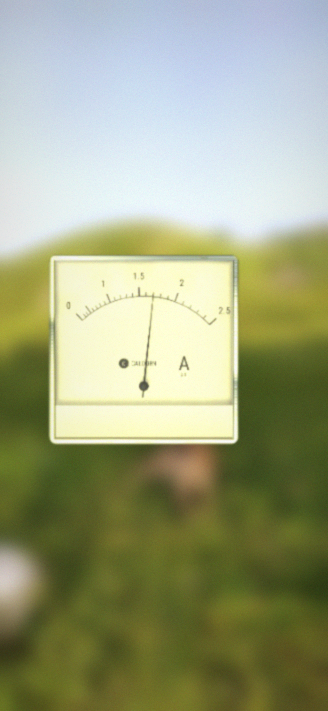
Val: 1.7 A
